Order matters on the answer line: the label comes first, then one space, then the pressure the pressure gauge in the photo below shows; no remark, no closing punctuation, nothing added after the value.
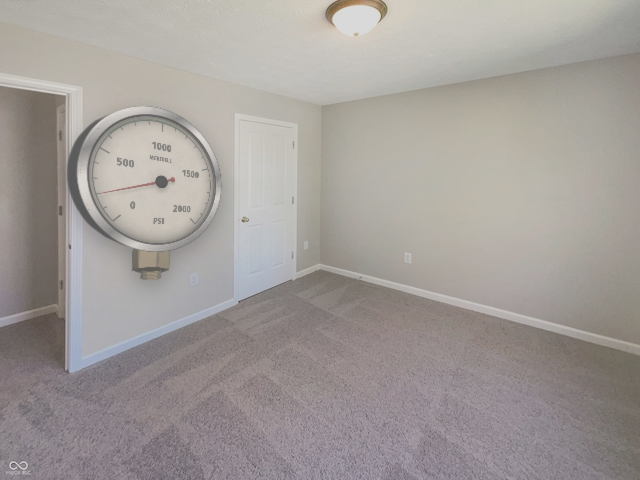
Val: 200 psi
